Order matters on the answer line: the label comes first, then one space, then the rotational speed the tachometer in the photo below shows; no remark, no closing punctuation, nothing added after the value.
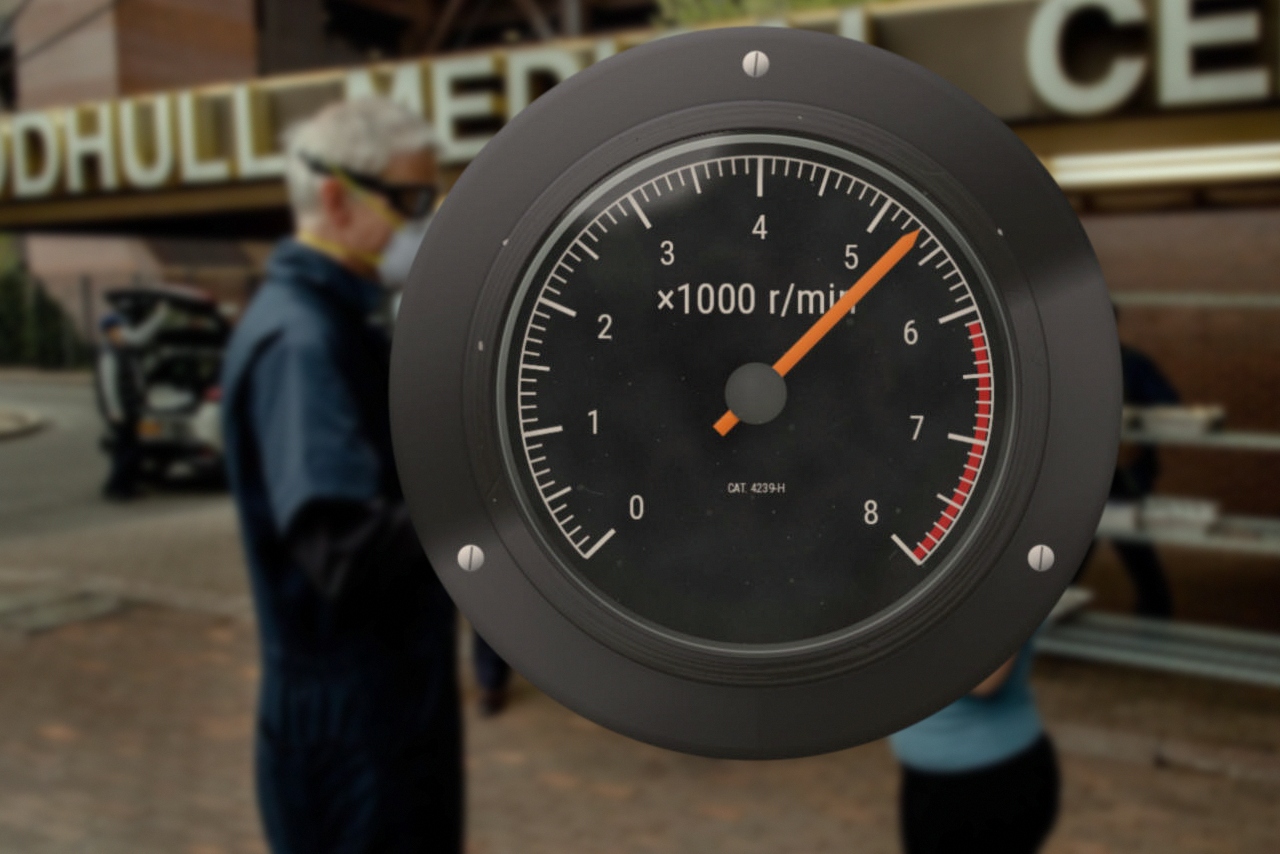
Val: 5300 rpm
